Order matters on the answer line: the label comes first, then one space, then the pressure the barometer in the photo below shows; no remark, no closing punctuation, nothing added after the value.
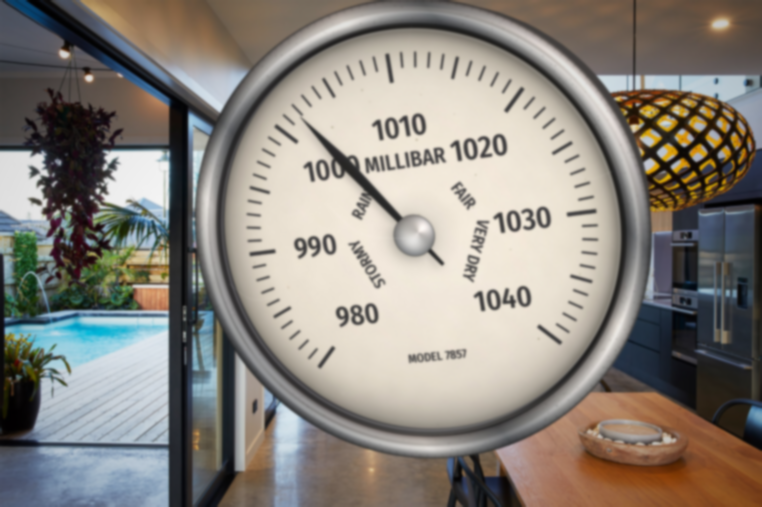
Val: 1002 mbar
